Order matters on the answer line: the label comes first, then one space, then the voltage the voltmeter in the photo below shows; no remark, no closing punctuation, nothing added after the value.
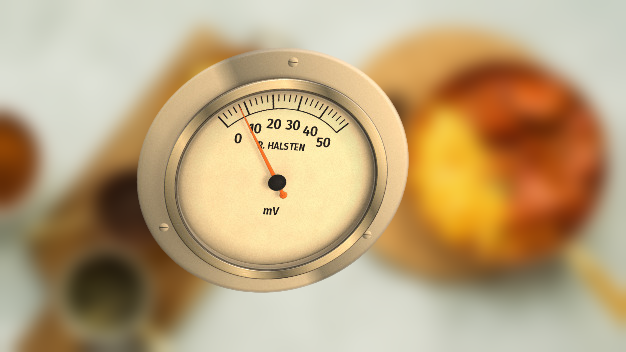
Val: 8 mV
